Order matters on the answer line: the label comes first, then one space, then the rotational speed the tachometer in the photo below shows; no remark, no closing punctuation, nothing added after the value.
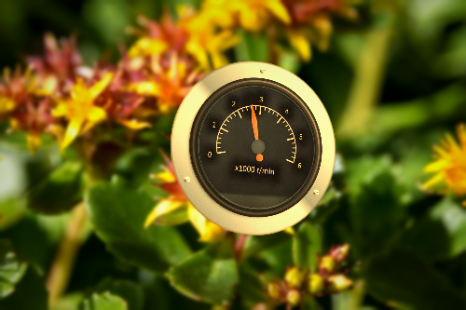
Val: 2600 rpm
